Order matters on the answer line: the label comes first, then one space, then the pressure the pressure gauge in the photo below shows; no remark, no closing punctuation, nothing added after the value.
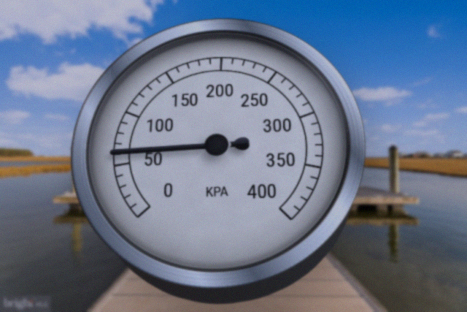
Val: 60 kPa
